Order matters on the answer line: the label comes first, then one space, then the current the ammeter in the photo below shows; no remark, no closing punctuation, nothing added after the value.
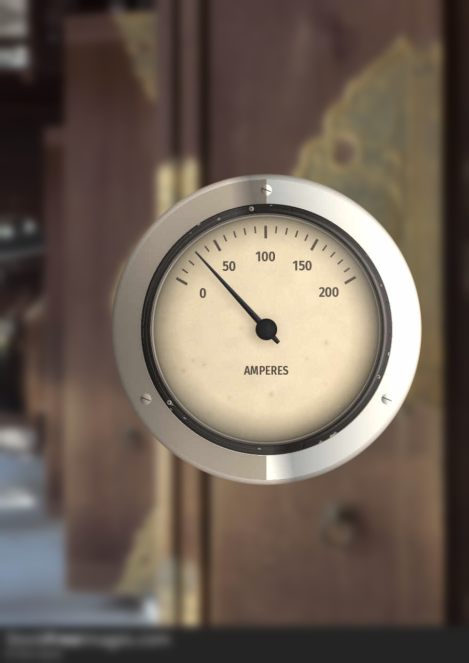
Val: 30 A
